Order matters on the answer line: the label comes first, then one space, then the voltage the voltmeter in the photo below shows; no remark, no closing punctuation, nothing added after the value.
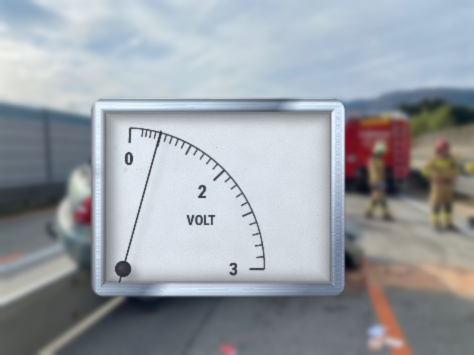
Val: 1 V
